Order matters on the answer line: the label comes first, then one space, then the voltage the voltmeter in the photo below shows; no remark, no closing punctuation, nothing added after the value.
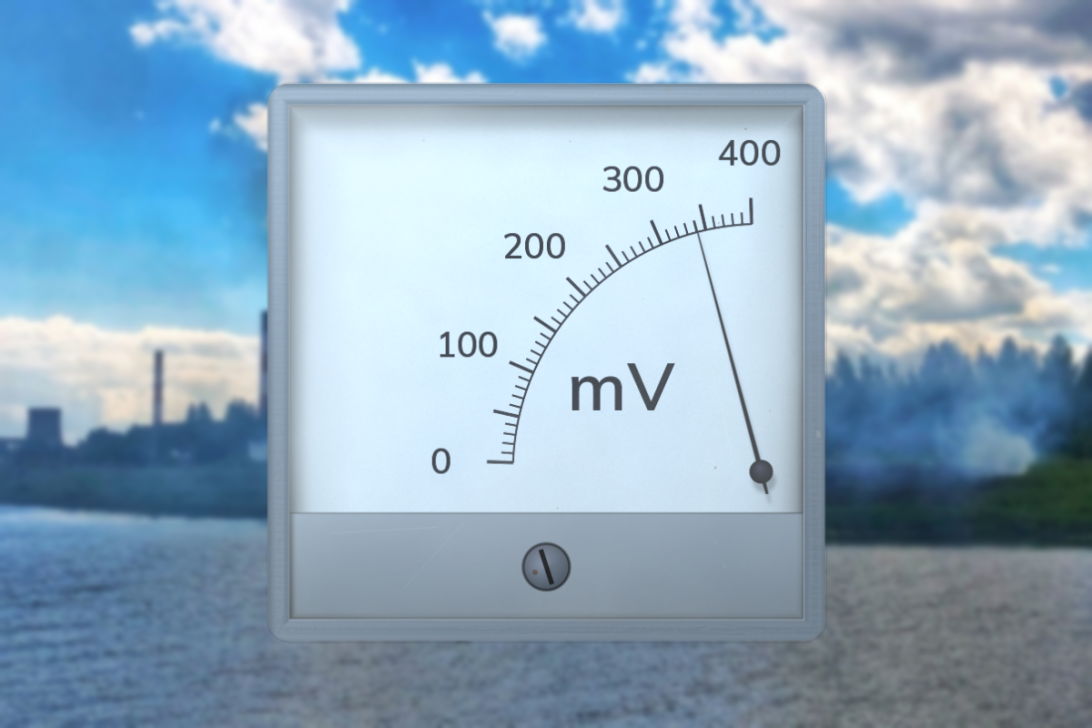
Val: 340 mV
